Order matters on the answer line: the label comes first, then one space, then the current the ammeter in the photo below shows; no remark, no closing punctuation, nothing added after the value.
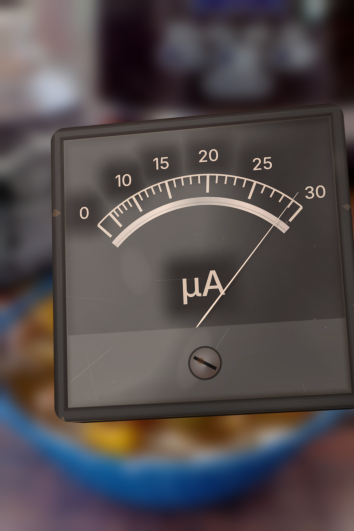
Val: 29 µA
